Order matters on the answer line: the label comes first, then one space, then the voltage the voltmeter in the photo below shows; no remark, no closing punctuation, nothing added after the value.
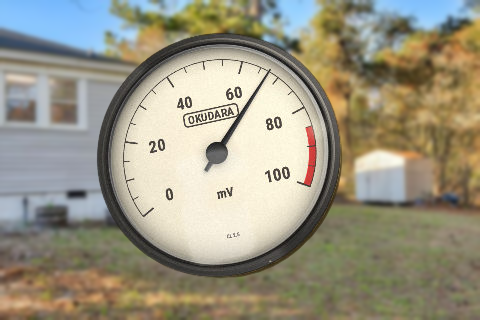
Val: 67.5 mV
